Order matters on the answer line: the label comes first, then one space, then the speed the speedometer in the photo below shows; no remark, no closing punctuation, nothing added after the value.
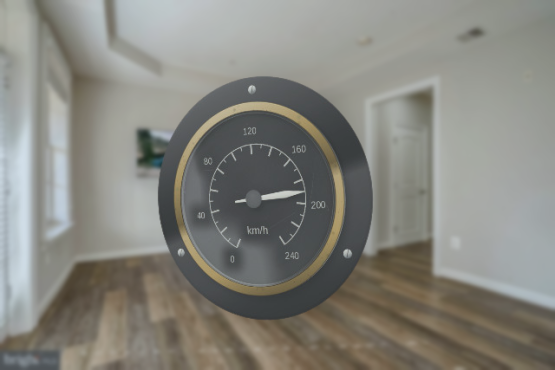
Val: 190 km/h
